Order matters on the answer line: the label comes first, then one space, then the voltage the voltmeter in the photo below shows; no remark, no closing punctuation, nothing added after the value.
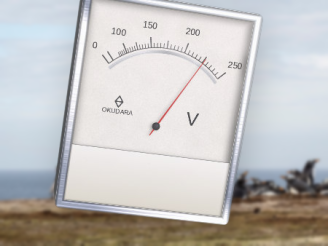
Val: 225 V
